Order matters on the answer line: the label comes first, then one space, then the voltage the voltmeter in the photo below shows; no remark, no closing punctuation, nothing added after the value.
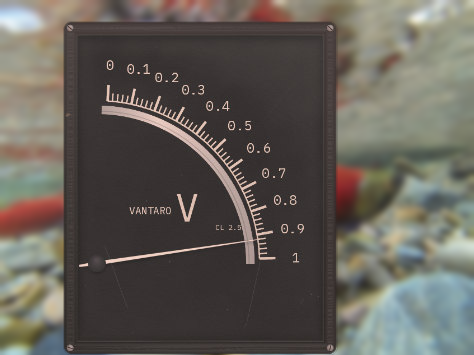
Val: 0.92 V
